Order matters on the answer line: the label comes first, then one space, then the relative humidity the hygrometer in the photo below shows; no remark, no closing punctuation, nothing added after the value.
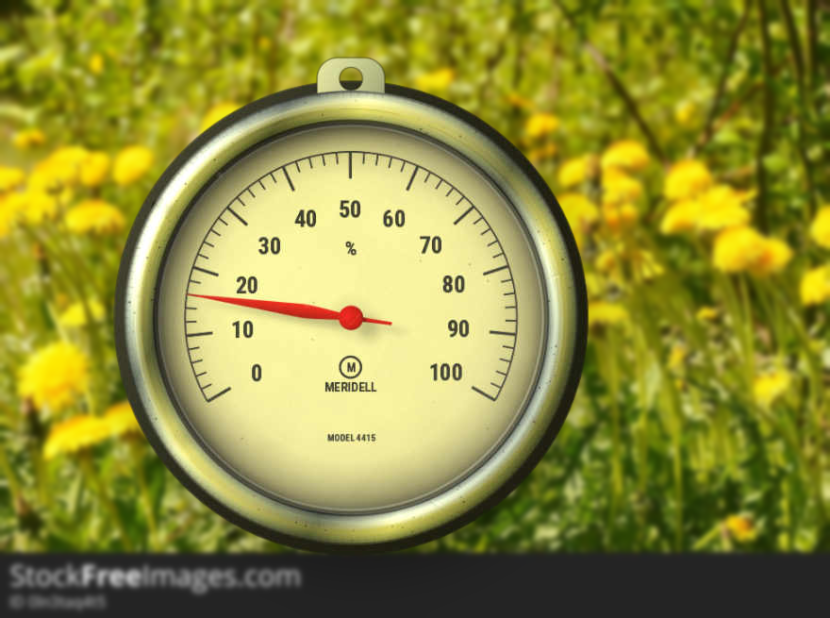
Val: 16 %
